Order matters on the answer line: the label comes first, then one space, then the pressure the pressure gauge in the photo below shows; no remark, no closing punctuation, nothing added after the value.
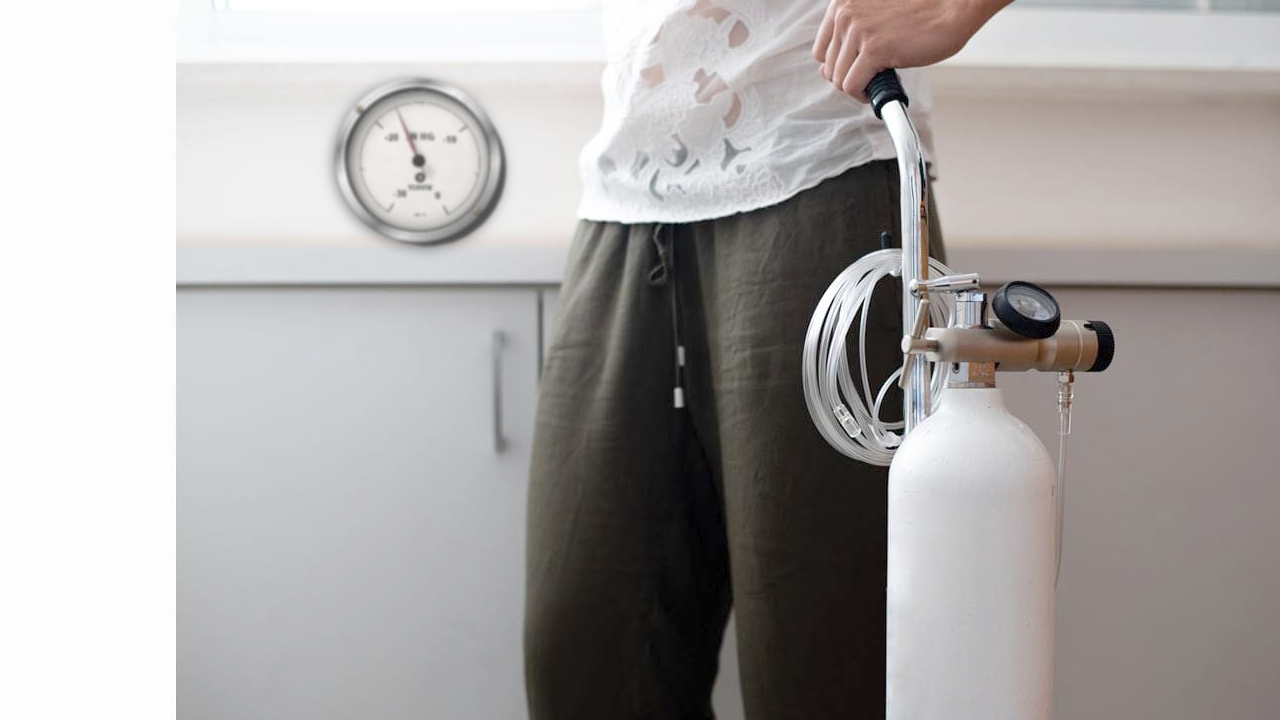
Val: -17.5 inHg
